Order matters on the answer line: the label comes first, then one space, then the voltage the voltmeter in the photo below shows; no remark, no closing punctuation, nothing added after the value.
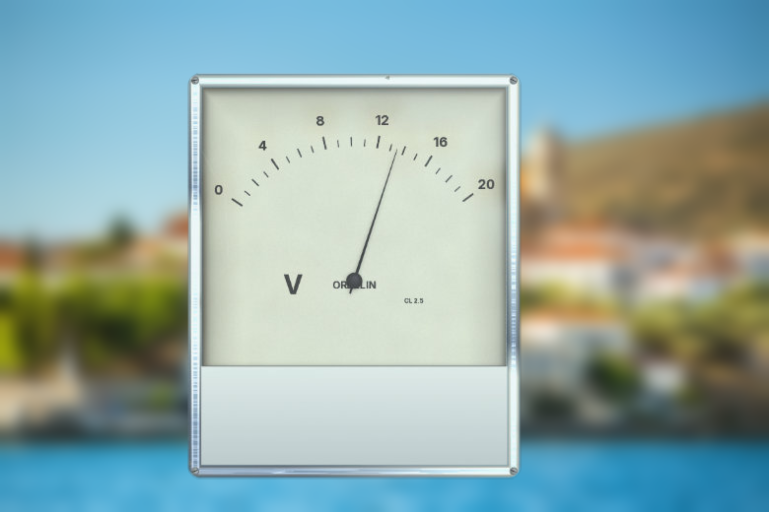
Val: 13.5 V
